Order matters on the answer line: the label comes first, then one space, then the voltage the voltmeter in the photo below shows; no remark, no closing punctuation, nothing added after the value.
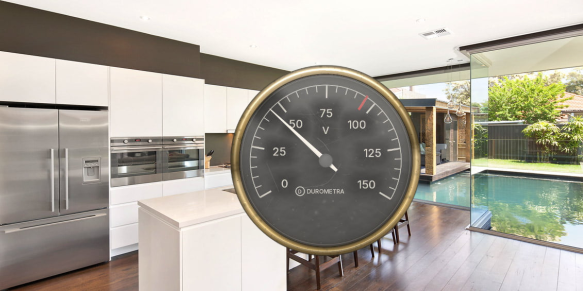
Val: 45 V
